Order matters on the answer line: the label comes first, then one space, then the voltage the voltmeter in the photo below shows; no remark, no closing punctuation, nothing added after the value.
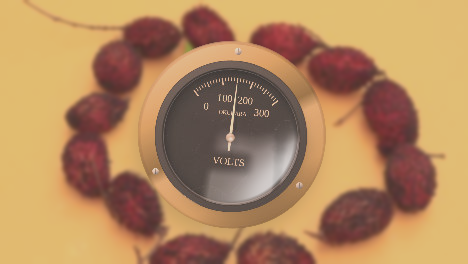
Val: 150 V
